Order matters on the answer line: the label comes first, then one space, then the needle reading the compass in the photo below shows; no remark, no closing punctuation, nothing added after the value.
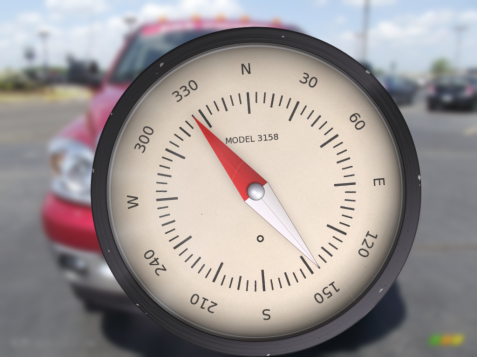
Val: 325 °
